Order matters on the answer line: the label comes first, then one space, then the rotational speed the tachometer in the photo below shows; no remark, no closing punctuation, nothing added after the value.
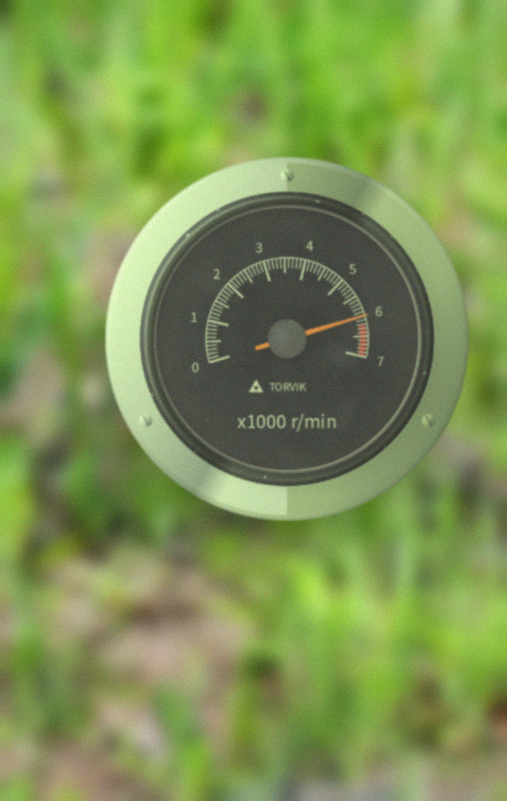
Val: 6000 rpm
